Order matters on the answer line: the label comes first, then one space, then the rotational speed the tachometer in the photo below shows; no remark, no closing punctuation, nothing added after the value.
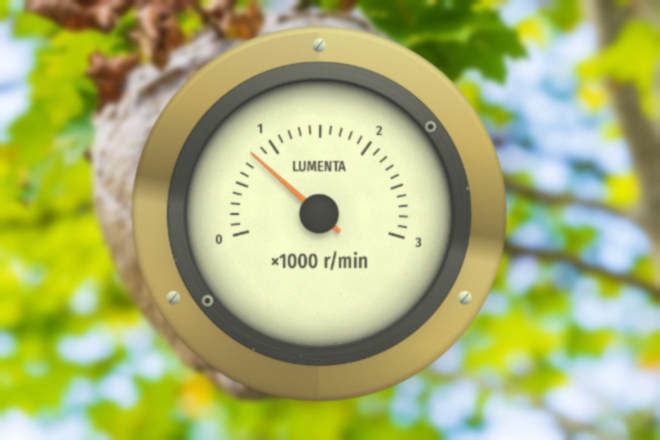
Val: 800 rpm
